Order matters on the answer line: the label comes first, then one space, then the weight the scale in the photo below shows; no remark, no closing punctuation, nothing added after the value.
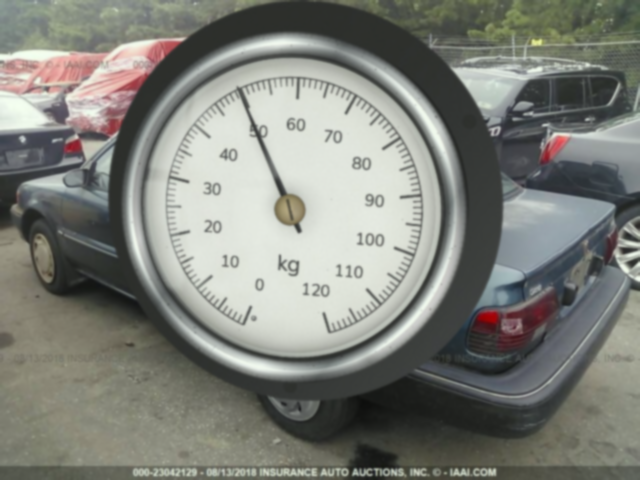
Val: 50 kg
